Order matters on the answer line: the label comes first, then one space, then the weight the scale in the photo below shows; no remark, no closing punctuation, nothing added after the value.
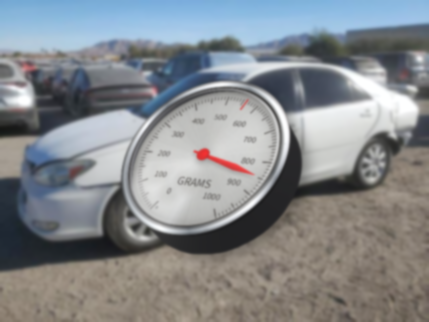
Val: 850 g
